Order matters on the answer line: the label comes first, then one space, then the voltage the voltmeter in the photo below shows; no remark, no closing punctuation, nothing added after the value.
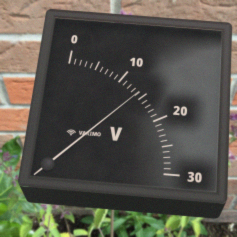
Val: 14 V
